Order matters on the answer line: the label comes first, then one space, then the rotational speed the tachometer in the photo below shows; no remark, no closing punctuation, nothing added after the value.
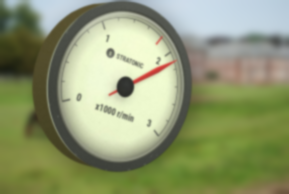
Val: 2100 rpm
